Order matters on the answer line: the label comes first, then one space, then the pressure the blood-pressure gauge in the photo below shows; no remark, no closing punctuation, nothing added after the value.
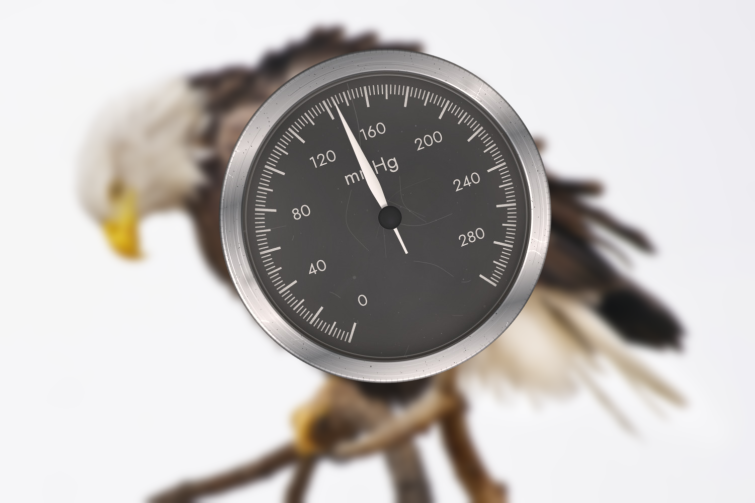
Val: 144 mmHg
